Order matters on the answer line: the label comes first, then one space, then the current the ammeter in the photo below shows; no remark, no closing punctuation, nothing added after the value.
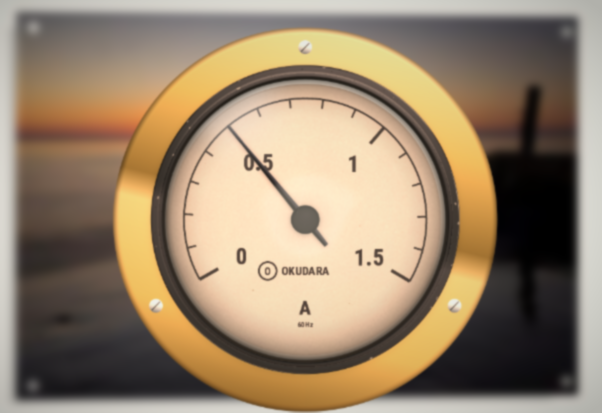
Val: 0.5 A
